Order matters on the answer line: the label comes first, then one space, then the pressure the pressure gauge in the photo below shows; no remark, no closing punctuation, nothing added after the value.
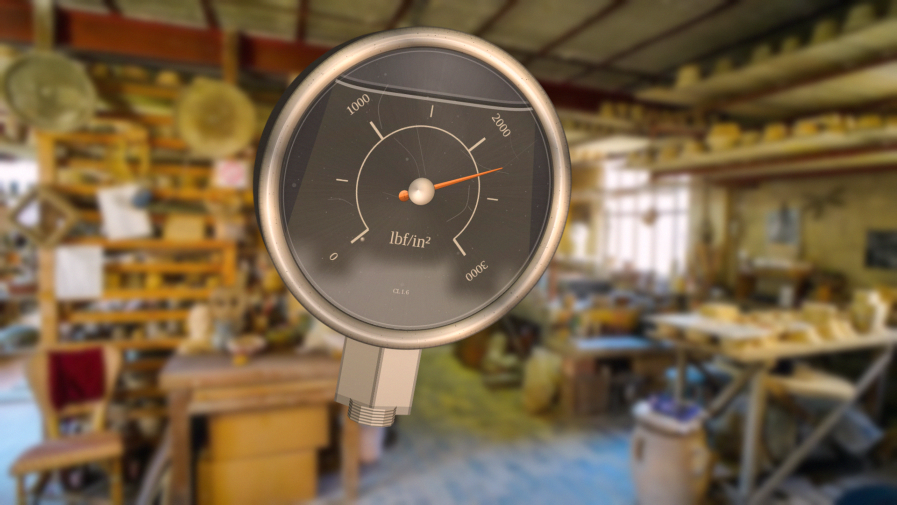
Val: 2250 psi
